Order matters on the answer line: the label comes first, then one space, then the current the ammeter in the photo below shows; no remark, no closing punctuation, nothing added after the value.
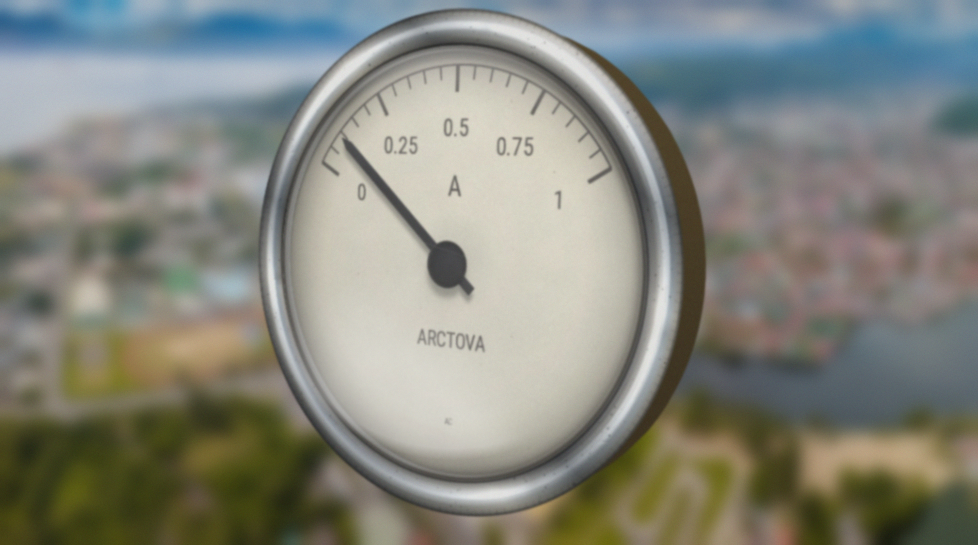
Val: 0.1 A
